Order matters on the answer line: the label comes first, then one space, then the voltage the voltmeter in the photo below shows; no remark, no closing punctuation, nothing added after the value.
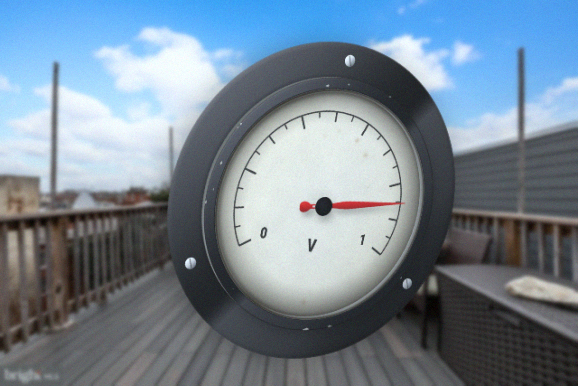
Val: 0.85 V
